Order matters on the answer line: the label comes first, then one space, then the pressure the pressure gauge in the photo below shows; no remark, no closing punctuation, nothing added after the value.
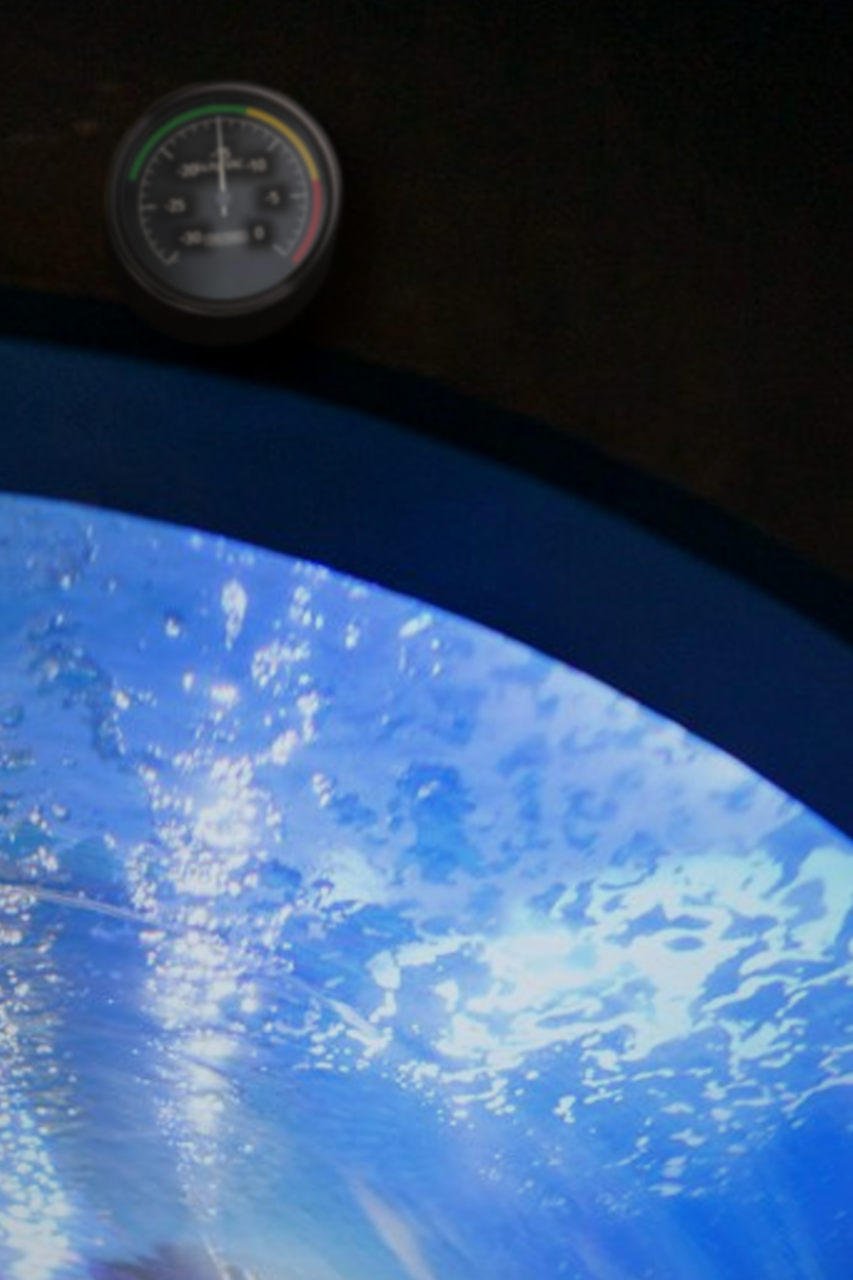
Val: -15 inHg
